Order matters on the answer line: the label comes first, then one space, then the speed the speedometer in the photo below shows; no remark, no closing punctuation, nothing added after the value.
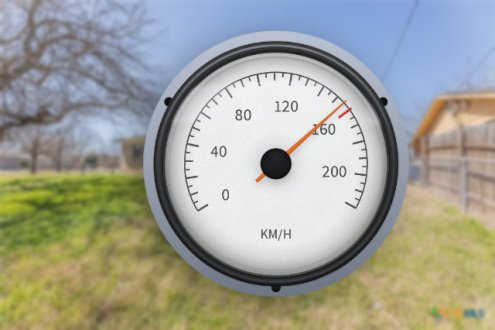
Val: 155 km/h
